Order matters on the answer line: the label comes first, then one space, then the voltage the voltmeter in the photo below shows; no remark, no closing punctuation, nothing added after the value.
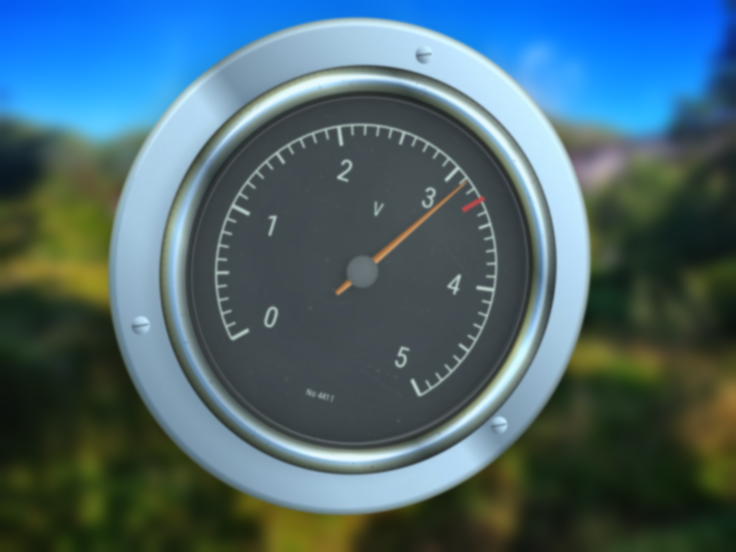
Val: 3.1 V
